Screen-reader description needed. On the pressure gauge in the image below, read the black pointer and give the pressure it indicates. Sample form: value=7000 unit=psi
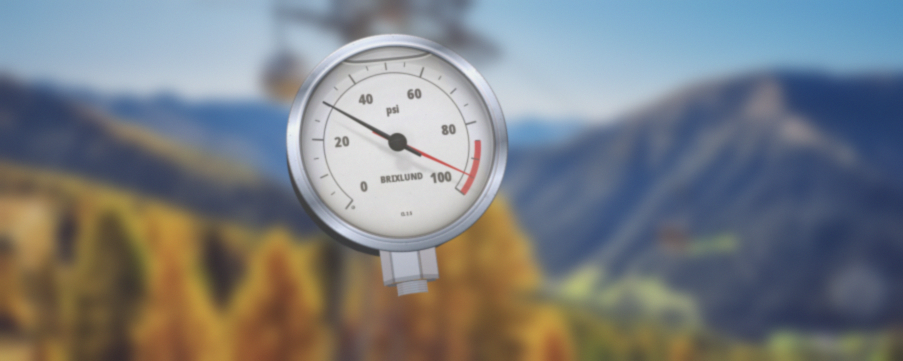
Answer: value=30 unit=psi
